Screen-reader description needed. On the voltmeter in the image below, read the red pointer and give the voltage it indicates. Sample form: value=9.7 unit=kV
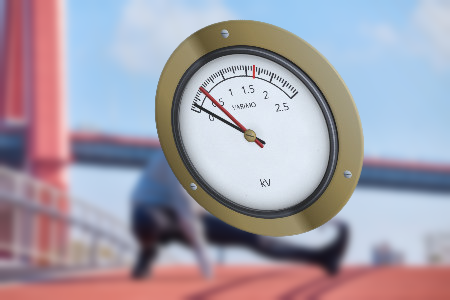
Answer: value=0.5 unit=kV
